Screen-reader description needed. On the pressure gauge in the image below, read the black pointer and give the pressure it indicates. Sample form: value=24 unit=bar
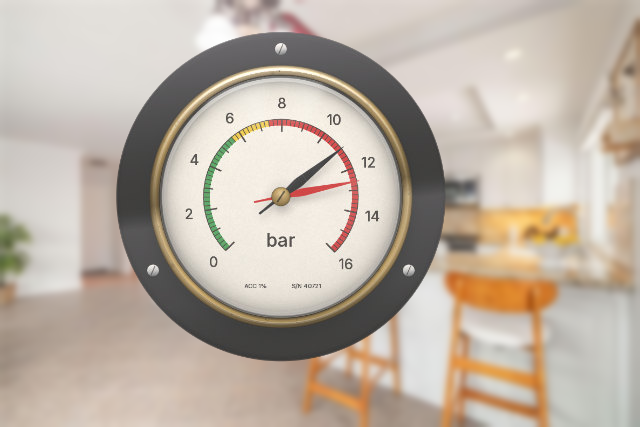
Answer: value=11 unit=bar
